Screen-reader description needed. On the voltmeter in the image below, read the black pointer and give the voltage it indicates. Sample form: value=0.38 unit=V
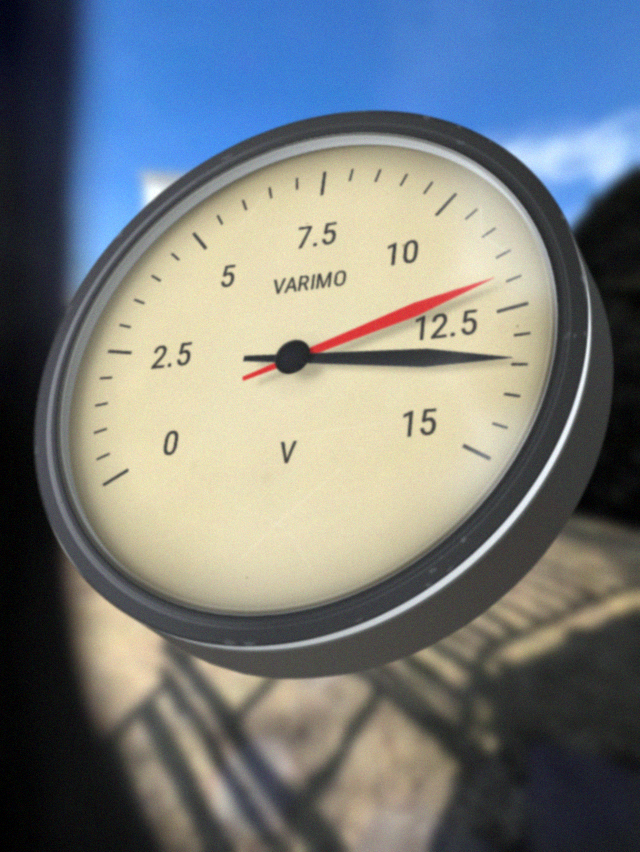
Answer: value=13.5 unit=V
